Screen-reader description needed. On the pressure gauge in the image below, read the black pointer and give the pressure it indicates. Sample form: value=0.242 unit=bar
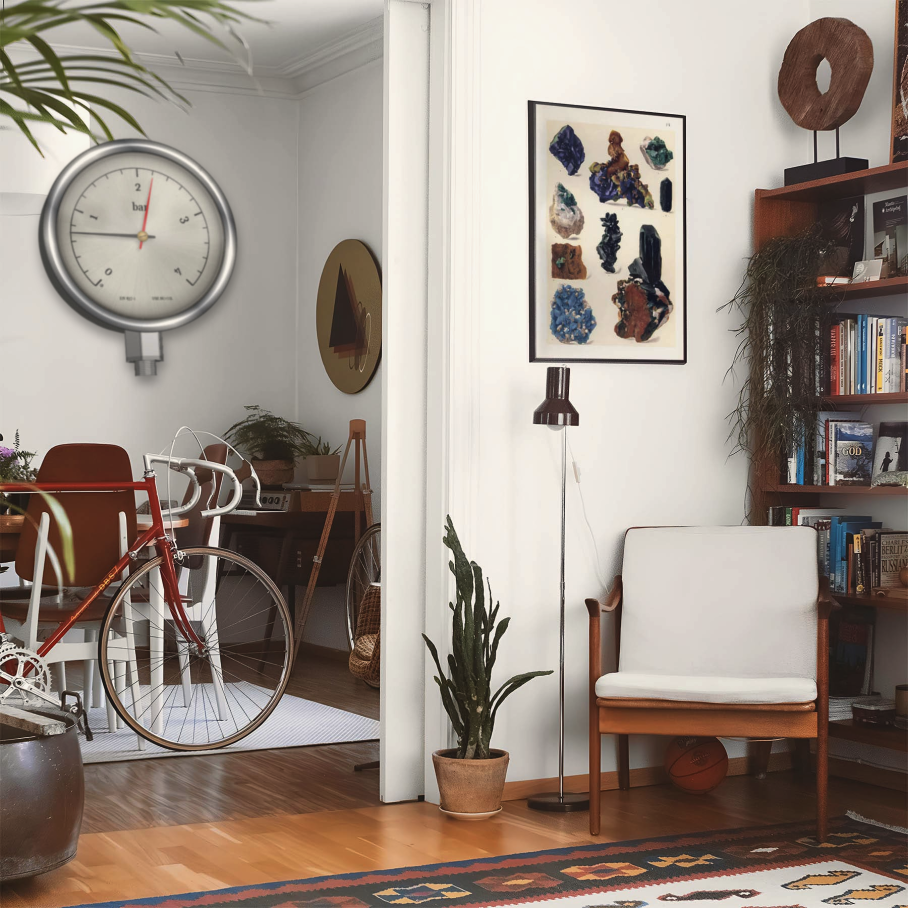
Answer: value=0.7 unit=bar
